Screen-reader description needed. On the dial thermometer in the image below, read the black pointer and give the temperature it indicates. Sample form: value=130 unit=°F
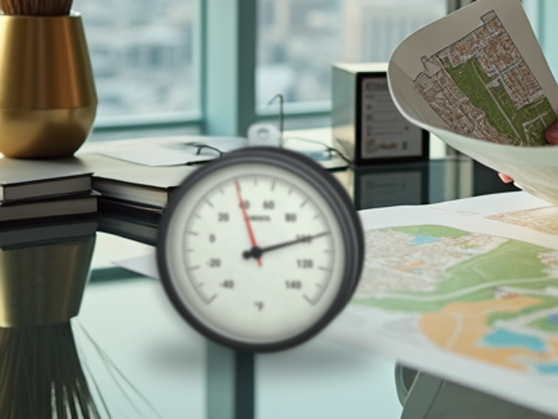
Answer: value=100 unit=°F
